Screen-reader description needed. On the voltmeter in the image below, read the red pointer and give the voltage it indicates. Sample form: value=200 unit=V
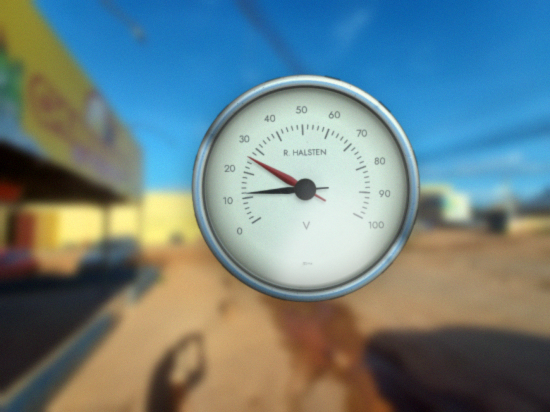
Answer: value=26 unit=V
